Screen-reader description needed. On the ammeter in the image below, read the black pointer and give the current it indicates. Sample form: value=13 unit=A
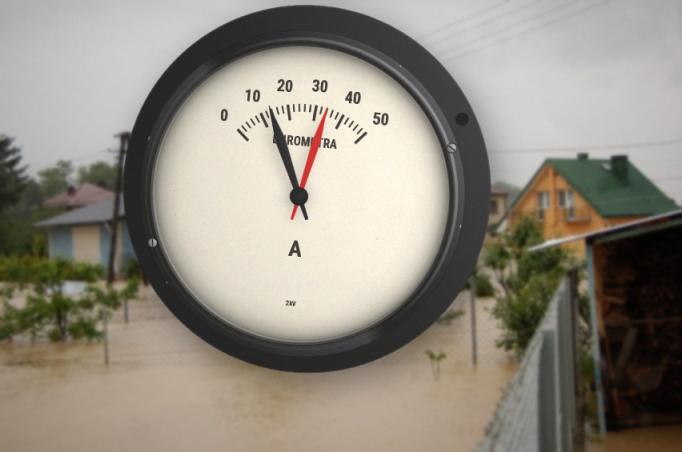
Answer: value=14 unit=A
